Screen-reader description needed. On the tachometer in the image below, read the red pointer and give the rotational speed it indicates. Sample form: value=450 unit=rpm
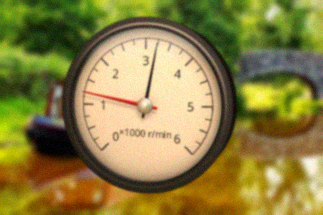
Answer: value=1250 unit=rpm
